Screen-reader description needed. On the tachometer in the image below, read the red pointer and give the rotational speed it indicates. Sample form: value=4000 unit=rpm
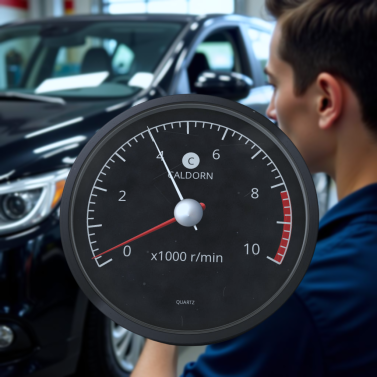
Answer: value=200 unit=rpm
